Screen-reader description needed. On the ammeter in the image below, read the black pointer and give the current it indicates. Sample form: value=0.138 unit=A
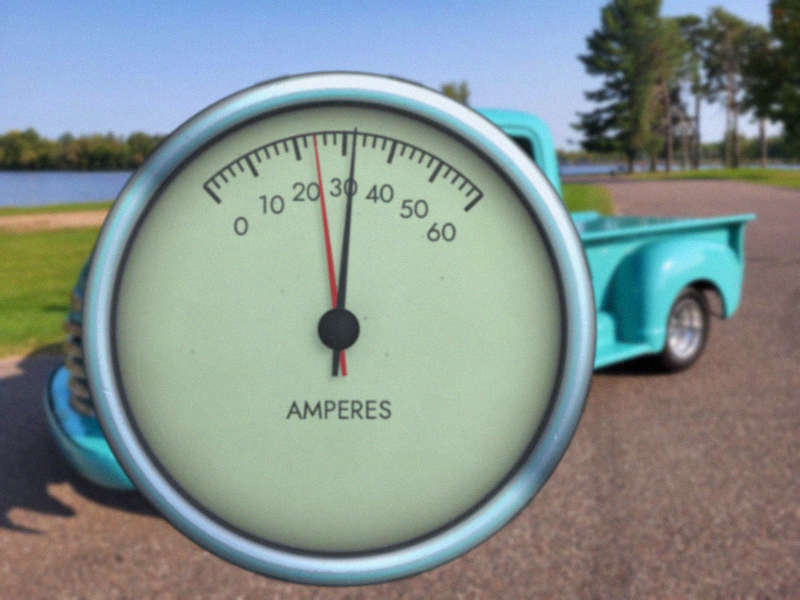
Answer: value=32 unit=A
